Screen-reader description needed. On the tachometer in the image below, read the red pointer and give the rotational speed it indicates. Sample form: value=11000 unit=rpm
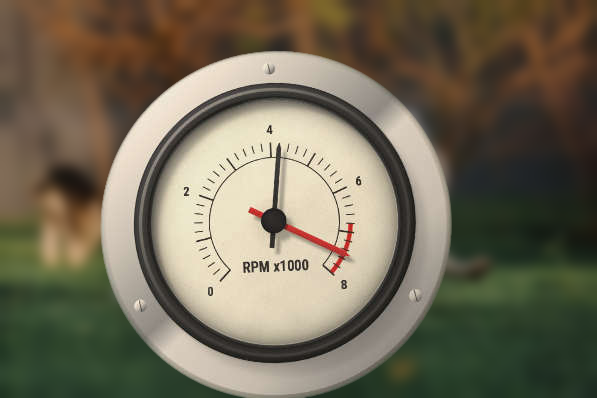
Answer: value=7500 unit=rpm
